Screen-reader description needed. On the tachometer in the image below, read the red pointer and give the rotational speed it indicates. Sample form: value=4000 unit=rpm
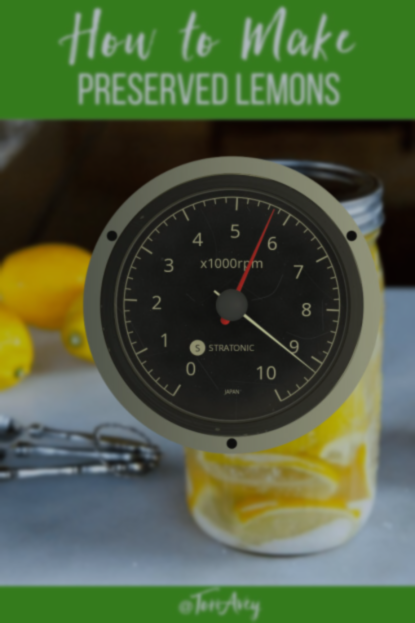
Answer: value=5700 unit=rpm
